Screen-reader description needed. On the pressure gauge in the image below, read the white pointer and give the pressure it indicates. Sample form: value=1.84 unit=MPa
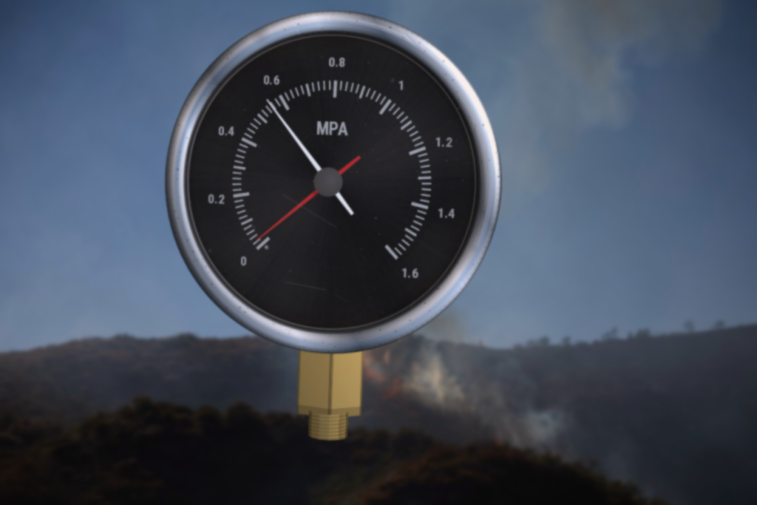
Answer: value=0.56 unit=MPa
